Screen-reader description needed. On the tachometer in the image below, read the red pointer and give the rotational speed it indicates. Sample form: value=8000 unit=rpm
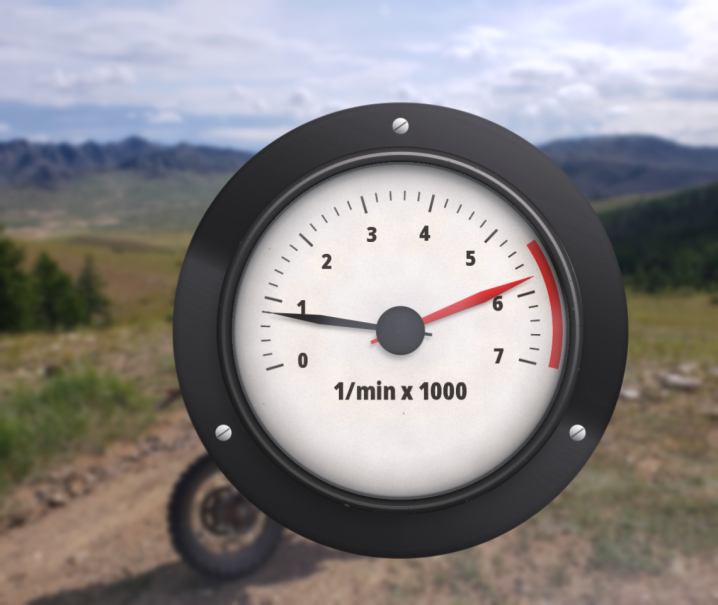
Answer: value=5800 unit=rpm
